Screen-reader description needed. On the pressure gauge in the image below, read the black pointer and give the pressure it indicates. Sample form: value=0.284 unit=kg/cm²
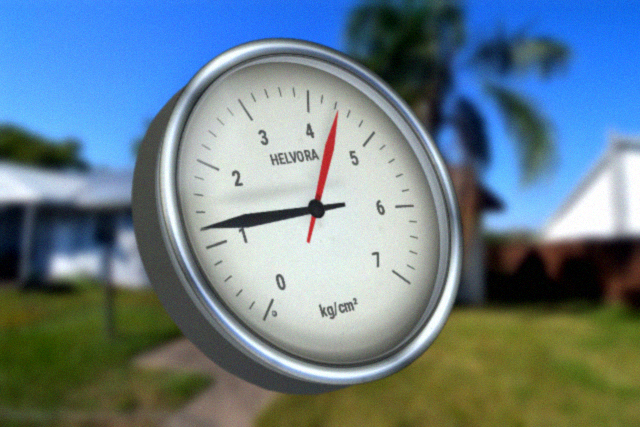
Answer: value=1.2 unit=kg/cm²
